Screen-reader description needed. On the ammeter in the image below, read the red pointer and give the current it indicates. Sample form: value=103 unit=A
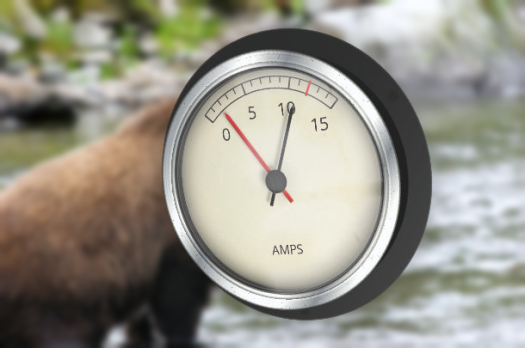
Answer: value=2 unit=A
